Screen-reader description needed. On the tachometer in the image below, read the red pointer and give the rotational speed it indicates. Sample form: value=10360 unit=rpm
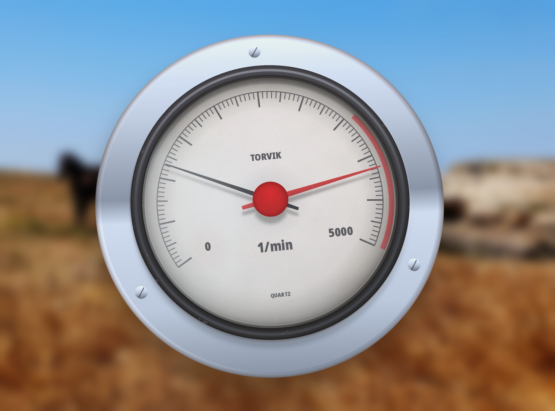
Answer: value=4150 unit=rpm
